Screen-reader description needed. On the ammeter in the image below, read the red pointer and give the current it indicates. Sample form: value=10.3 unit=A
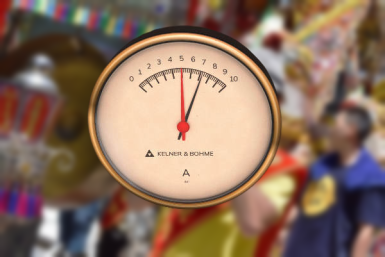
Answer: value=5 unit=A
